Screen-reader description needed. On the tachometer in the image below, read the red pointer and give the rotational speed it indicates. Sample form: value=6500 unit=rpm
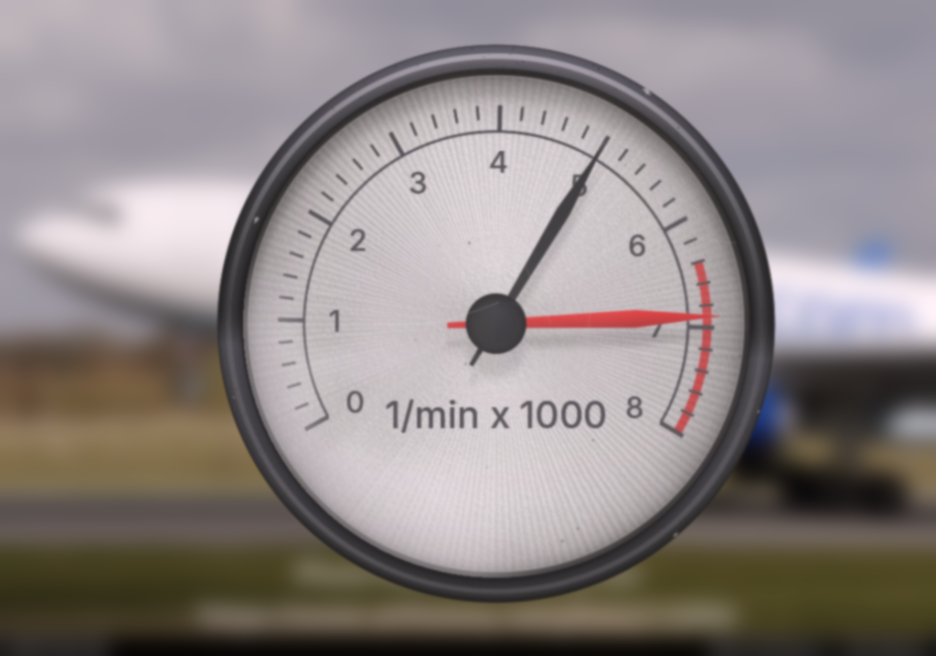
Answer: value=6900 unit=rpm
